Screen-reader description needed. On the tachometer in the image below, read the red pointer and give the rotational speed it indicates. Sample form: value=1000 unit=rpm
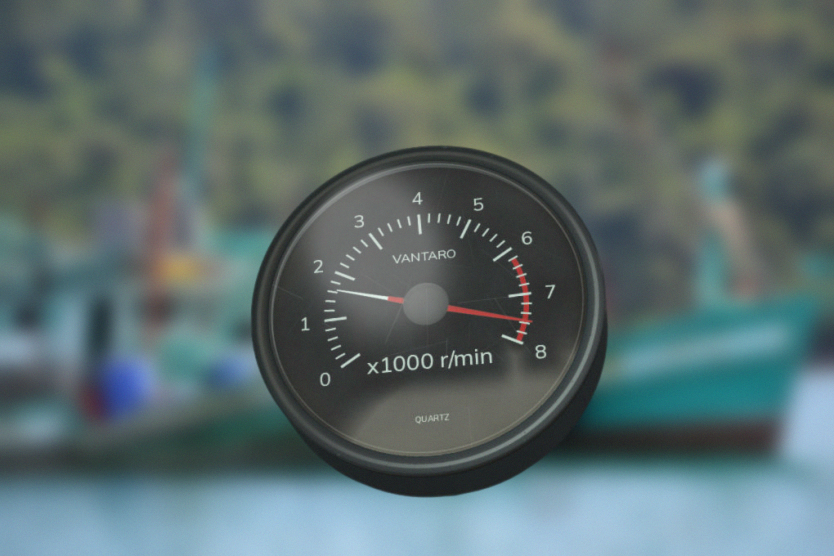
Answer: value=7600 unit=rpm
